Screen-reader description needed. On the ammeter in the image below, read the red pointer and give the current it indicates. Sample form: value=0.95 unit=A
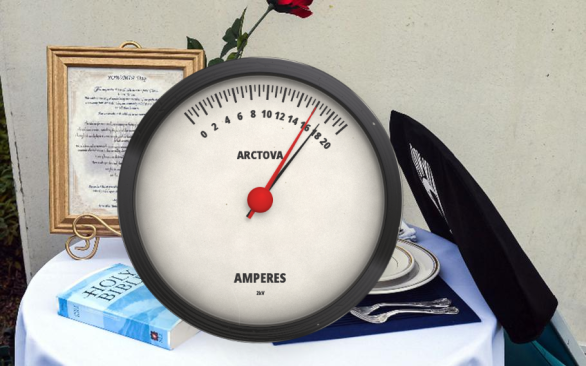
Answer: value=16 unit=A
